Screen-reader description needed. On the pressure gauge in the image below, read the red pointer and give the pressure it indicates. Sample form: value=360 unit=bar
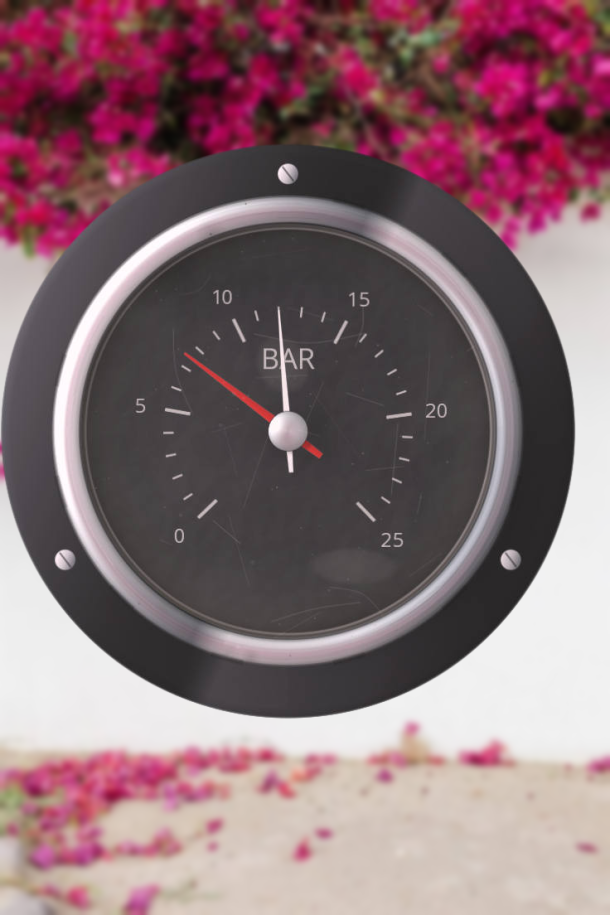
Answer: value=7.5 unit=bar
